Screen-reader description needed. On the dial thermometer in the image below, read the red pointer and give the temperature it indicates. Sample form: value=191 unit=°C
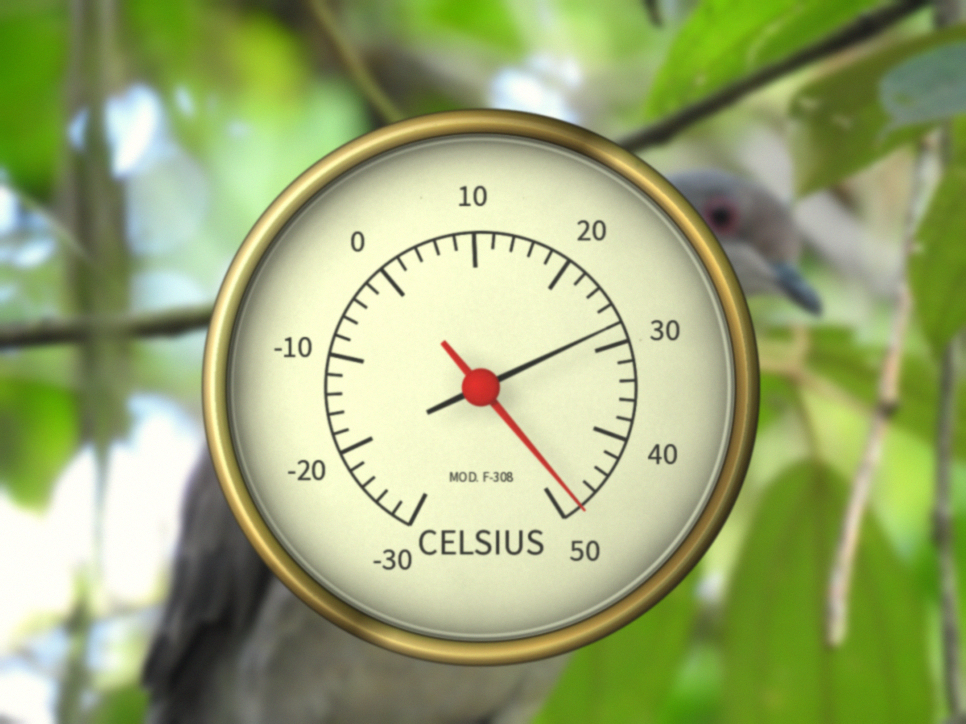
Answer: value=48 unit=°C
